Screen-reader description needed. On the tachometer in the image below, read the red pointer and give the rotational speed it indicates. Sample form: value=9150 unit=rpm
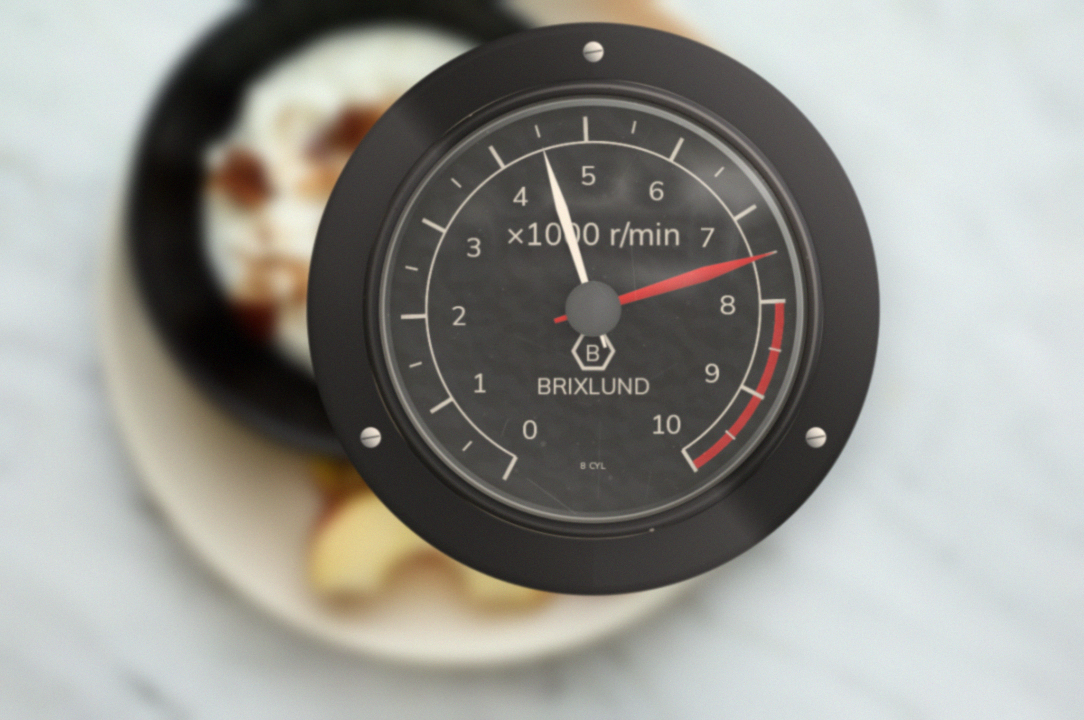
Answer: value=7500 unit=rpm
